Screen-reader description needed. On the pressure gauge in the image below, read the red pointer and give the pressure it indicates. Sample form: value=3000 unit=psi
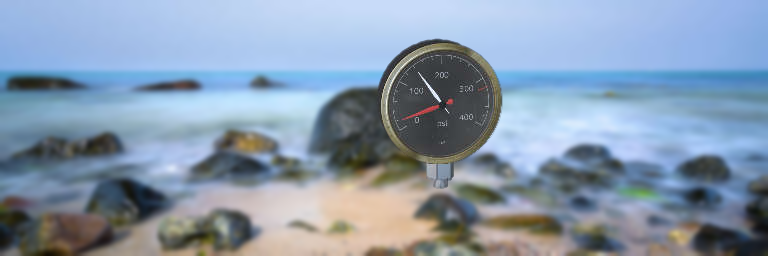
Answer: value=20 unit=psi
